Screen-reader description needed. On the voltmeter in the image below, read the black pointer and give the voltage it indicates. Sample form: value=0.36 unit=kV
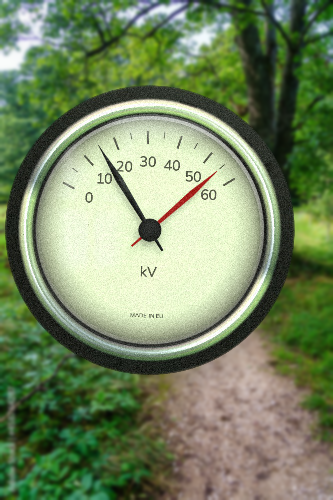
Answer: value=15 unit=kV
